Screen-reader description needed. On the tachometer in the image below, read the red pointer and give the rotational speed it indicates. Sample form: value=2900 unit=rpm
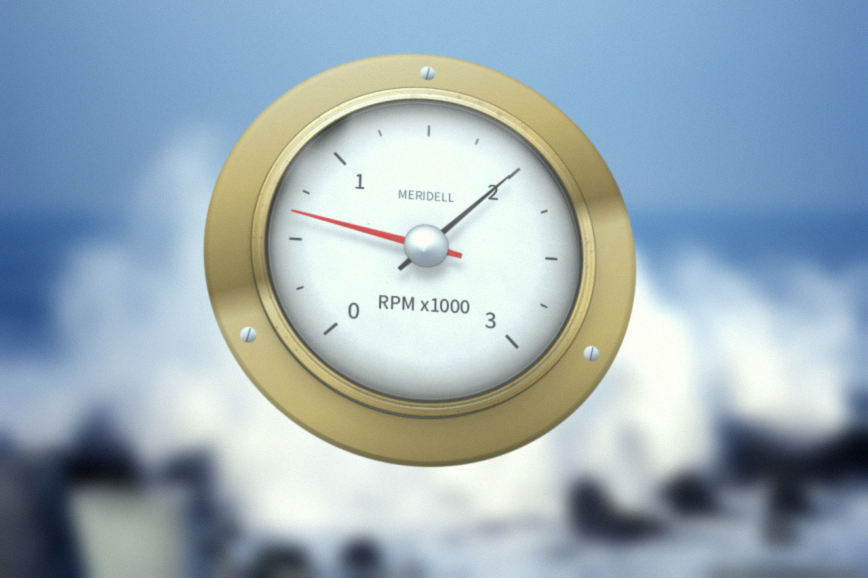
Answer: value=625 unit=rpm
